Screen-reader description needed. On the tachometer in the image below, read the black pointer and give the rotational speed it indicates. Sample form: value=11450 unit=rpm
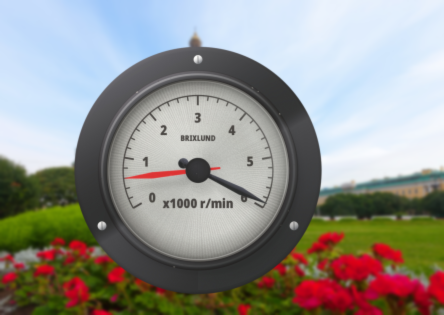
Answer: value=5900 unit=rpm
